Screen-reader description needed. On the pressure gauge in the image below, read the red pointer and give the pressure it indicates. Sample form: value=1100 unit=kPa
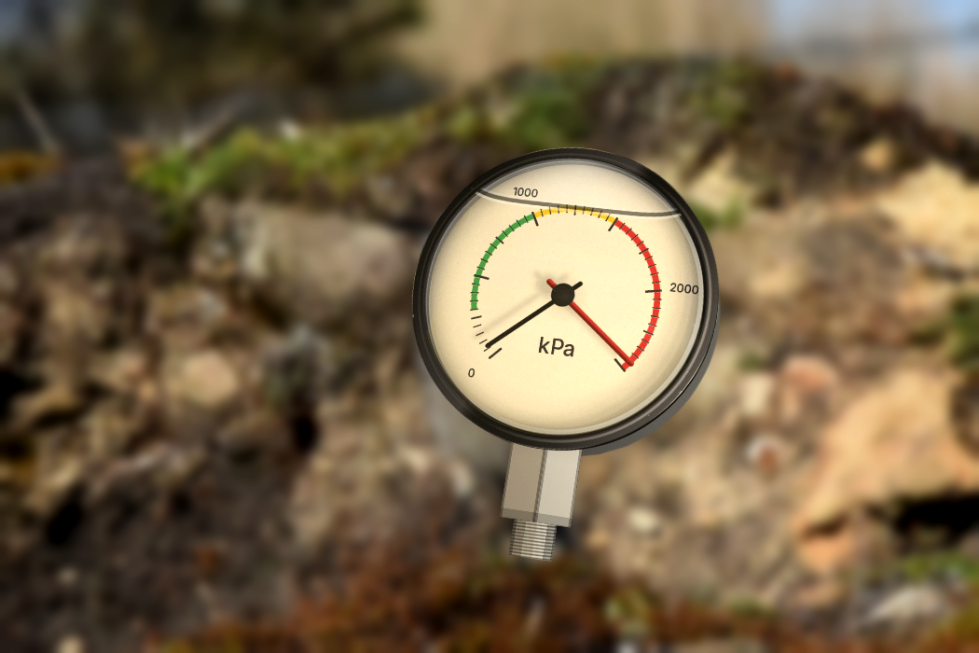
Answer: value=2450 unit=kPa
